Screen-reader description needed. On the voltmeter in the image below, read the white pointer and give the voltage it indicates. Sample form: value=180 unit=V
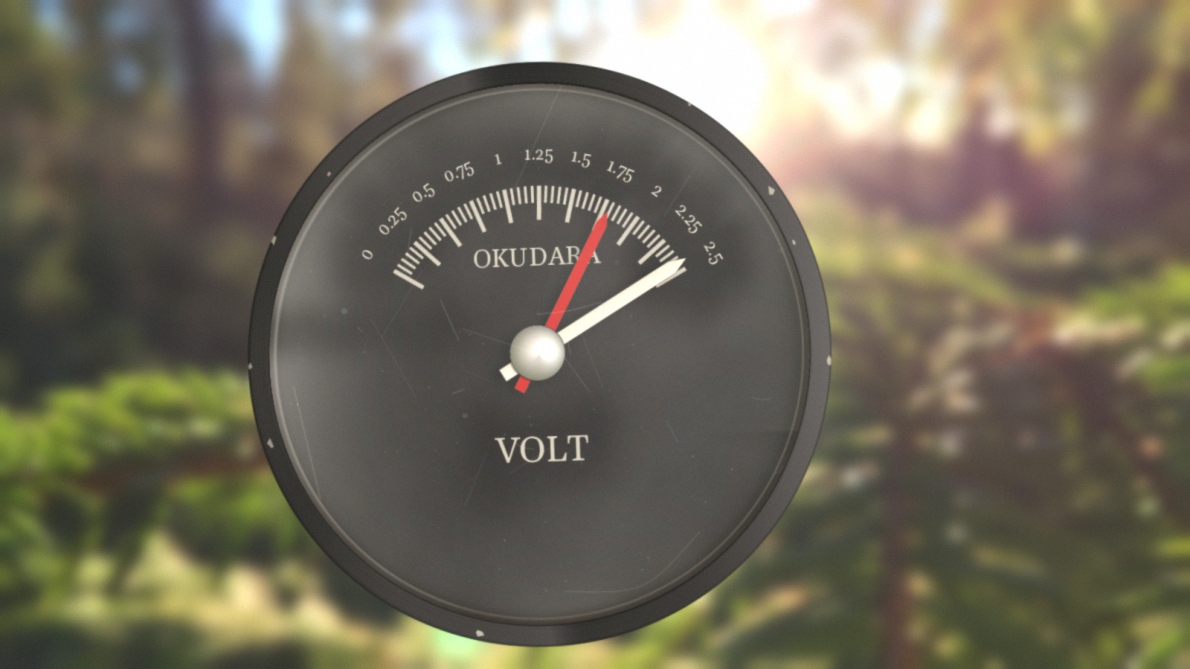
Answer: value=2.45 unit=V
